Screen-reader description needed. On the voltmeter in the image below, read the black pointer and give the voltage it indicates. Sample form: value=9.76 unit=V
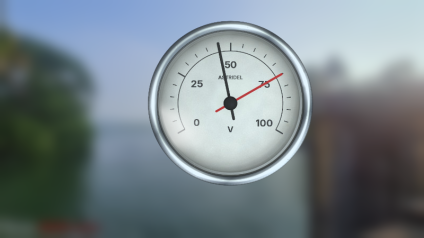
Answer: value=45 unit=V
